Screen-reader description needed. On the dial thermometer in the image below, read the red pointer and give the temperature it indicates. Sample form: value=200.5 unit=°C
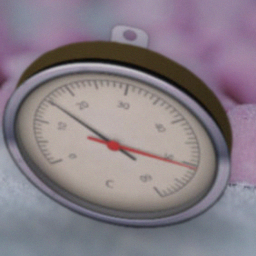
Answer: value=50 unit=°C
